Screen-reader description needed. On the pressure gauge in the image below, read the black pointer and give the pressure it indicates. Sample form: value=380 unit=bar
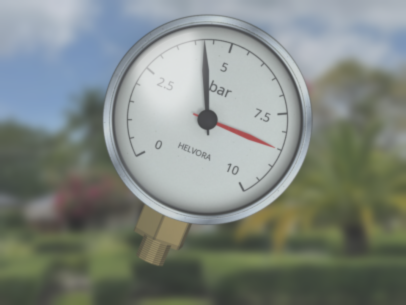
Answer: value=4.25 unit=bar
